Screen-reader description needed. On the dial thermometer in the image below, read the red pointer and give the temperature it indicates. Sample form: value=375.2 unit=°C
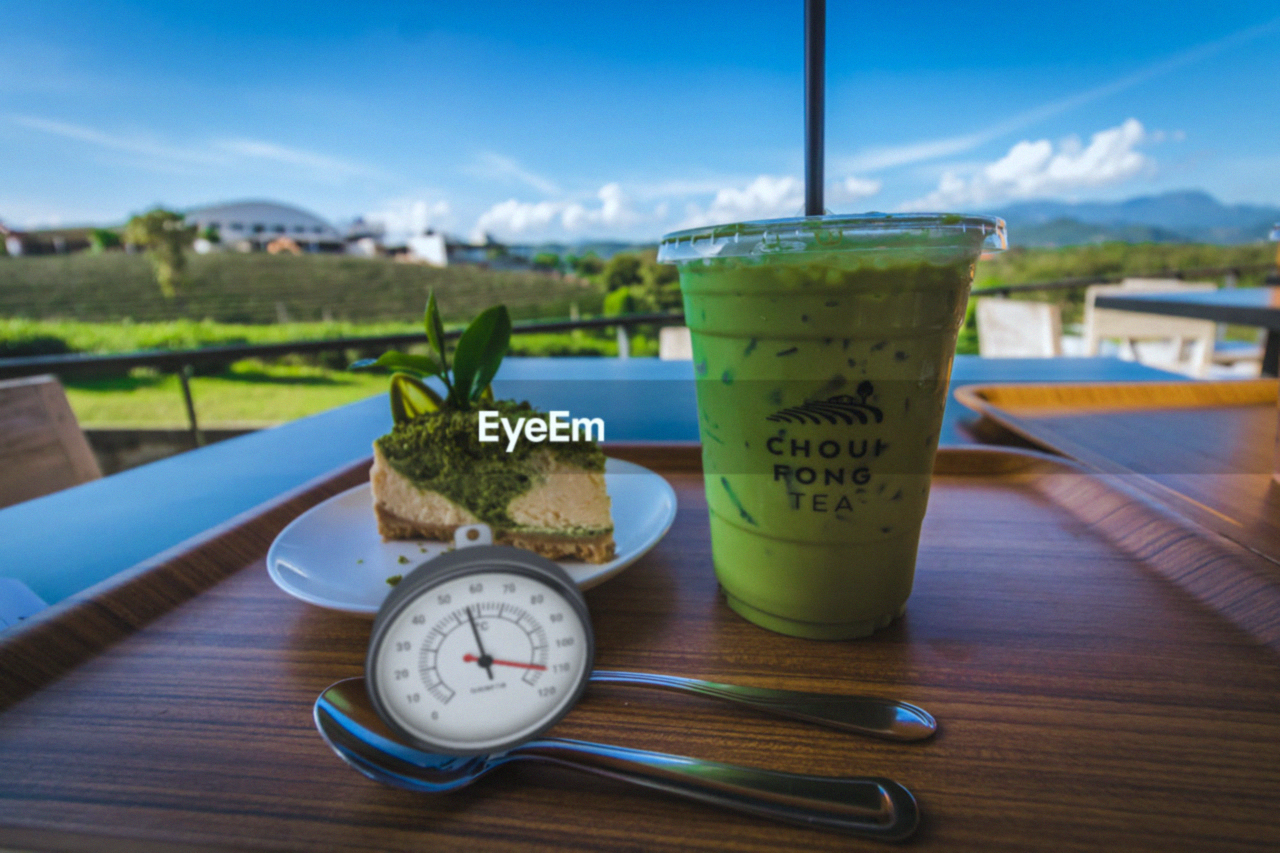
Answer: value=110 unit=°C
